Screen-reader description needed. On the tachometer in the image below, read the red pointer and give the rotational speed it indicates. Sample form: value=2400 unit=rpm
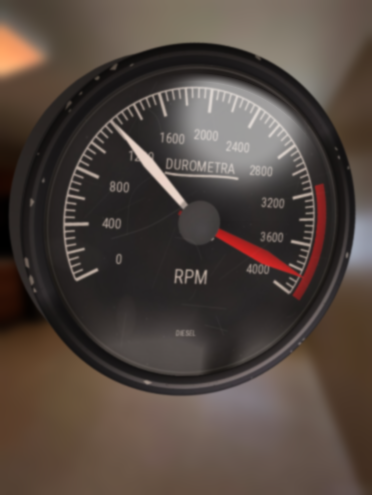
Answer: value=3850 unit=rpm
